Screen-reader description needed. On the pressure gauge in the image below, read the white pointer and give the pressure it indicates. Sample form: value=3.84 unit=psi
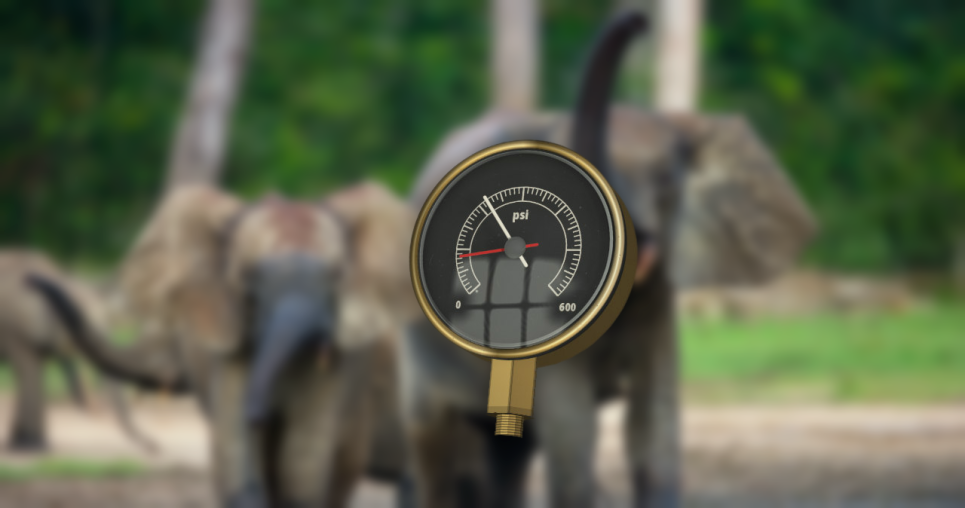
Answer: value=220 unit=psi
